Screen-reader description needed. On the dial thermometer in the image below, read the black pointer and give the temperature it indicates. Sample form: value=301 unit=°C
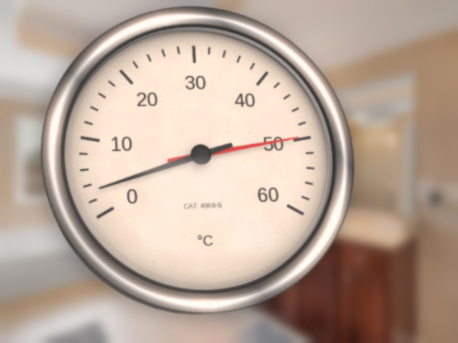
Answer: value=3 unit=°C
